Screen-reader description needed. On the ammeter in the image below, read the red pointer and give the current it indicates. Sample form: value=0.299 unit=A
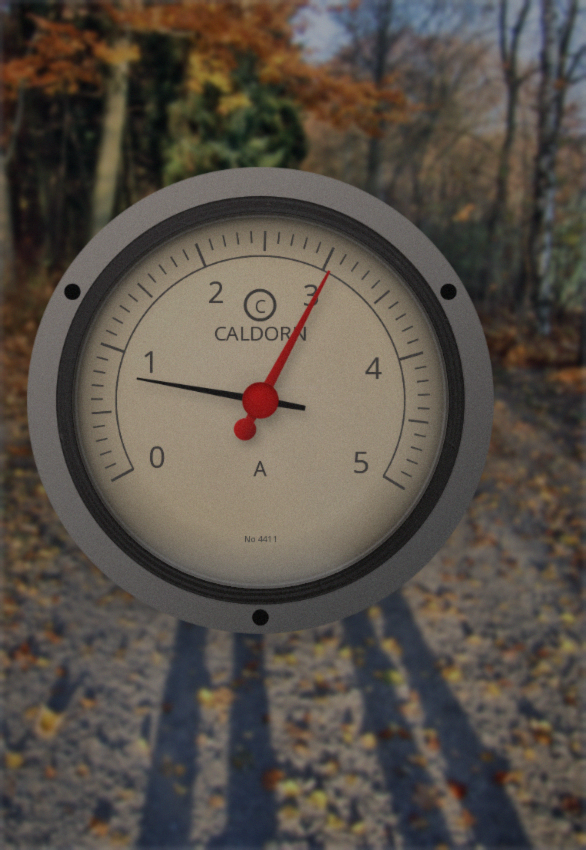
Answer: value=3.05 unit=A
